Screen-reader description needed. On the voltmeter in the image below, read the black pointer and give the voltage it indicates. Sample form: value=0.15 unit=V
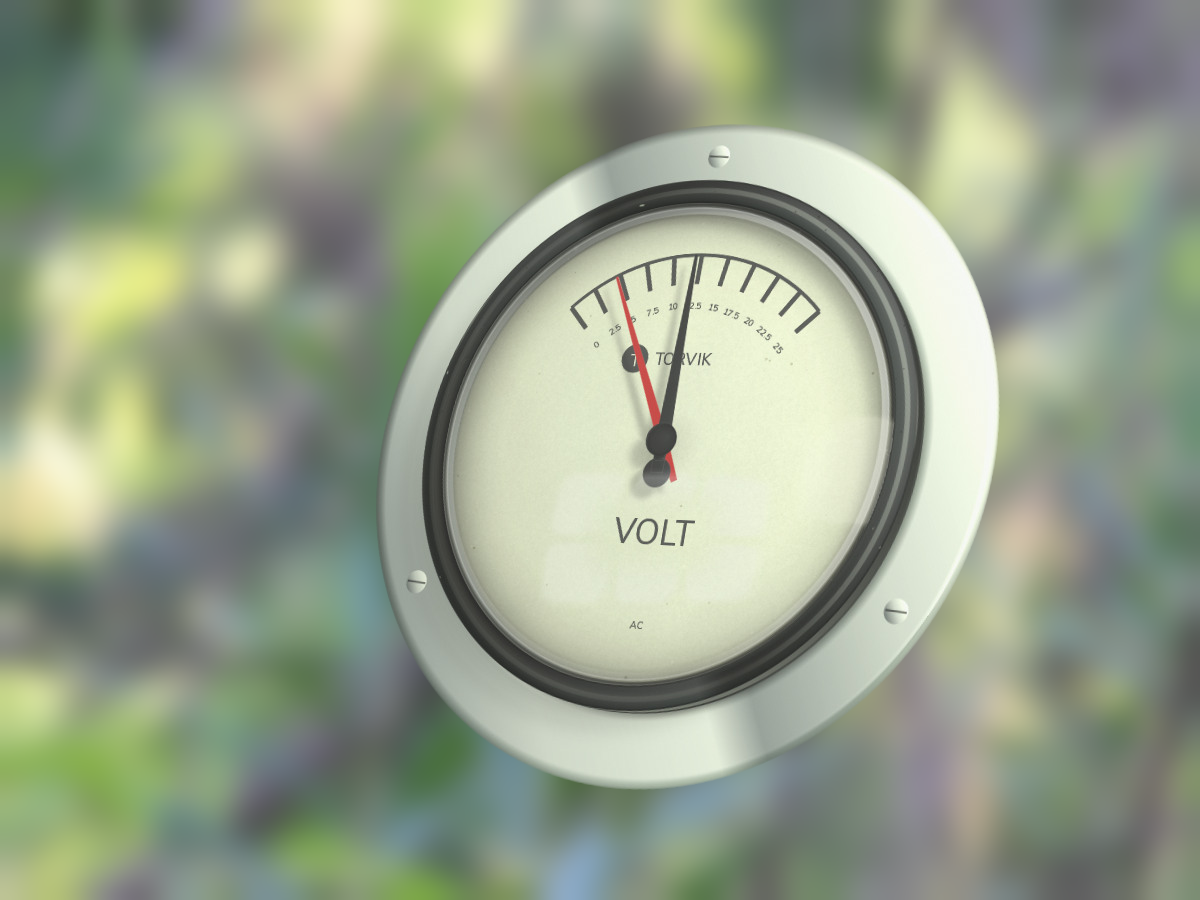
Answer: value=12.5 unit=V
